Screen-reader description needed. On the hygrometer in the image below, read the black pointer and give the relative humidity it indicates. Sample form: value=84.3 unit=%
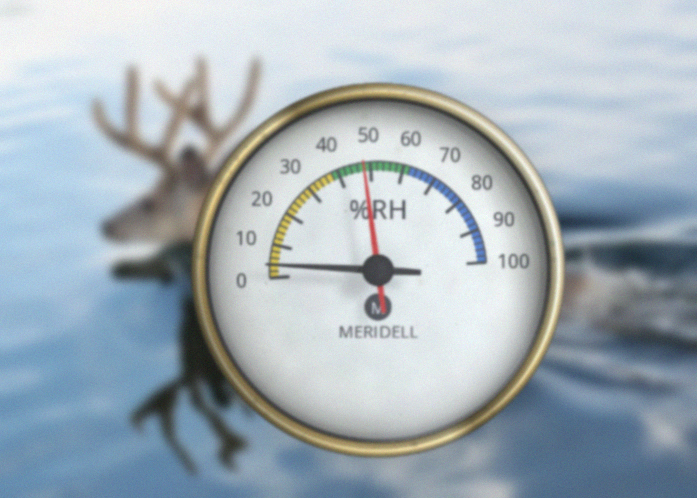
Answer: value=4 unit=%
